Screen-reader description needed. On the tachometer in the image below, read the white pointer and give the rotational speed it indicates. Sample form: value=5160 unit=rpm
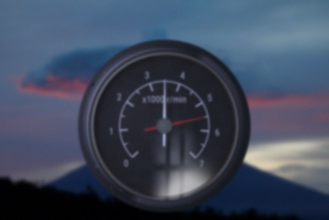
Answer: value=3500 unit=rpm
